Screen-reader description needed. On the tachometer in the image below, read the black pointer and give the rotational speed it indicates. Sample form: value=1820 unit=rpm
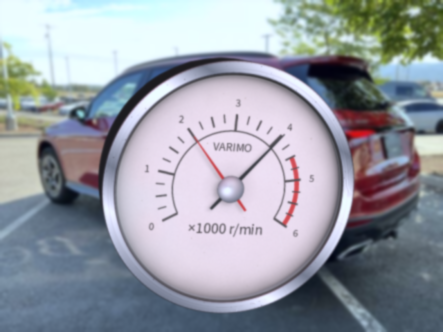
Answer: value=4000 unit=rpm
